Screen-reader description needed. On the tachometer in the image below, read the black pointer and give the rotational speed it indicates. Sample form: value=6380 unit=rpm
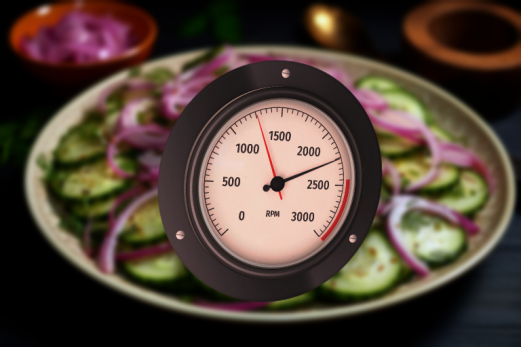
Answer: value=2250 unit=rpm
